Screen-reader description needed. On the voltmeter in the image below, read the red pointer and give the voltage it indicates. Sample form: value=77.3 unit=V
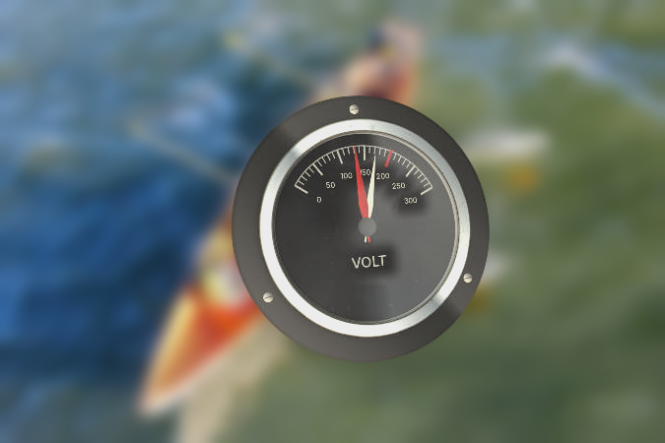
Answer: value=130 unit=V
